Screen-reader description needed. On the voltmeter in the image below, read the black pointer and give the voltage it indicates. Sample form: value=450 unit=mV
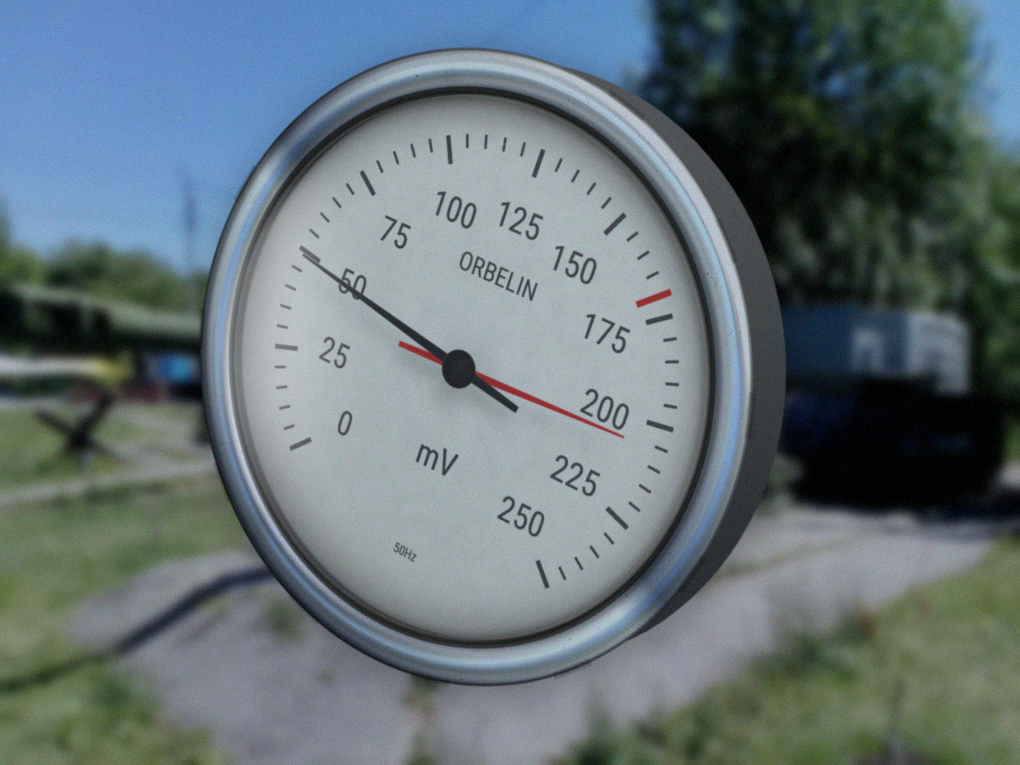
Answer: value=50 unit=mV
